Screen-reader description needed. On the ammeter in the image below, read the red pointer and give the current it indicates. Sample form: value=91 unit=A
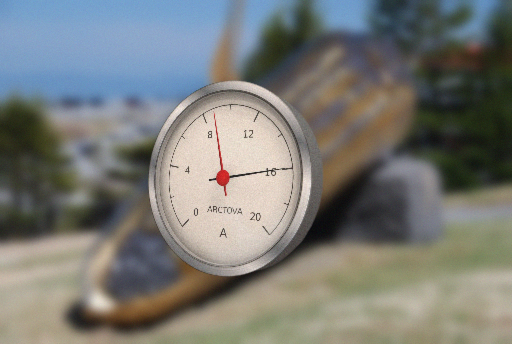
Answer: value=9 unit=A
